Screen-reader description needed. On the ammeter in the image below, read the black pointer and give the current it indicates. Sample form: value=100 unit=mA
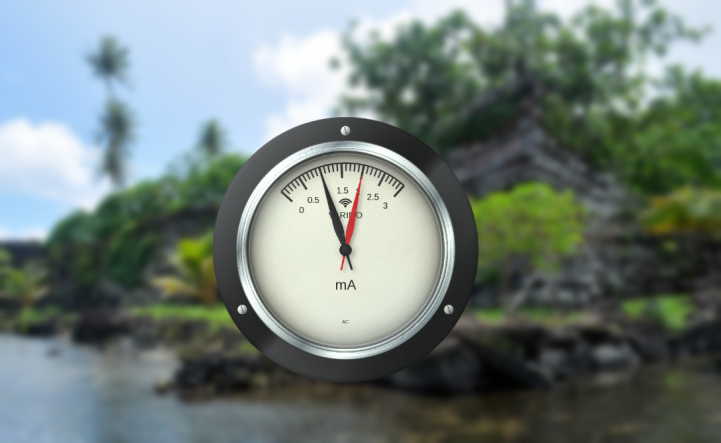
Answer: value=1 unit=mA
